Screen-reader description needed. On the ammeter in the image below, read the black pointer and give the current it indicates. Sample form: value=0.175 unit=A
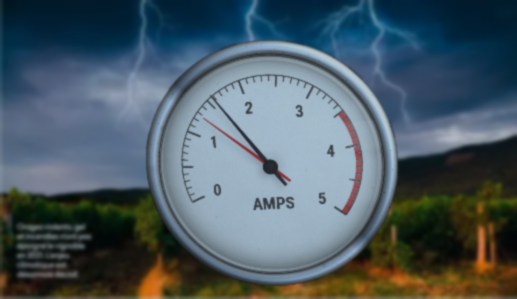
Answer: value=1.6 unit=A
